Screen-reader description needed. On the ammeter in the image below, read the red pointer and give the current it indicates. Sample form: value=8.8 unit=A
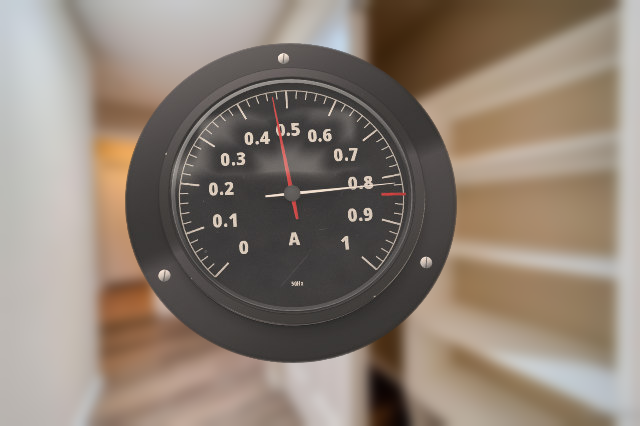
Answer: value=0.47 unit=A
